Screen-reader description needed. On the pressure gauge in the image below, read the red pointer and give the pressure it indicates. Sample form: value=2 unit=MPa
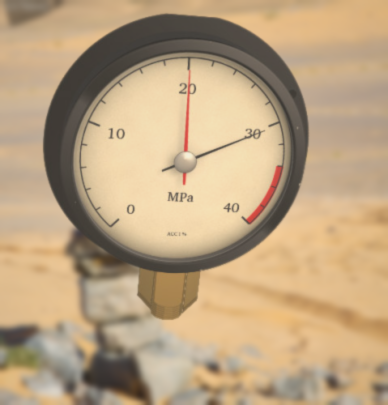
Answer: value=20 unit=MPa
